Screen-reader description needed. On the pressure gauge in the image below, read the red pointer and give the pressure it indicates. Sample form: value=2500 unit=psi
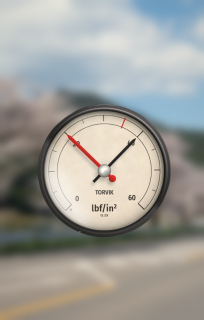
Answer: value=20 unit=psi
